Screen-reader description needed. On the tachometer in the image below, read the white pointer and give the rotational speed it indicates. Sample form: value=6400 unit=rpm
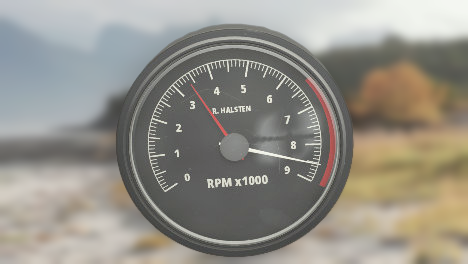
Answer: value=8500 unit=rpm
